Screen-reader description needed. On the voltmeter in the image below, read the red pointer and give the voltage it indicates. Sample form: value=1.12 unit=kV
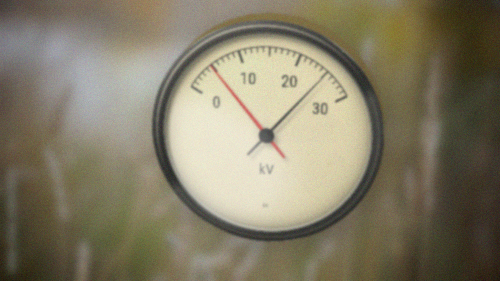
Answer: value=5 unit=kV
